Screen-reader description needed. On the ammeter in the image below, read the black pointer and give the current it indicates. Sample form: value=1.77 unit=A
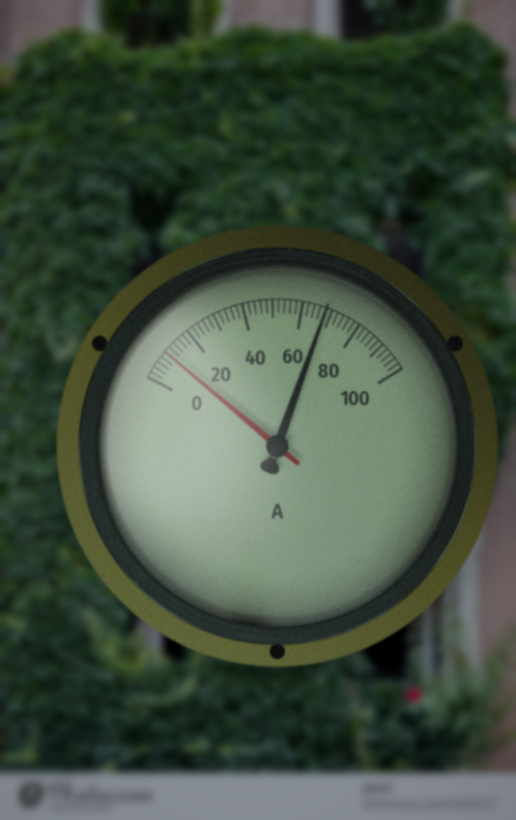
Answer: value=68 unit=A
